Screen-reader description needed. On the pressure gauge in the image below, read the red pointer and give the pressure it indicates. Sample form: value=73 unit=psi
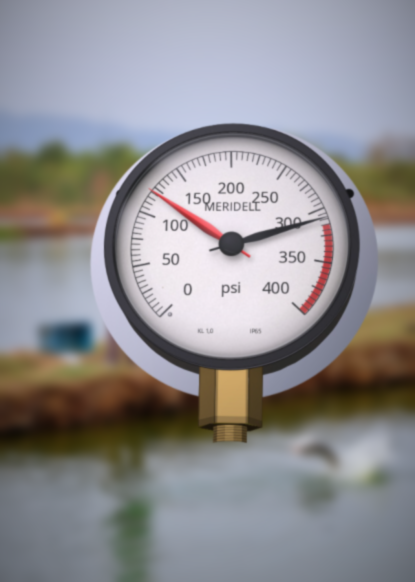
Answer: value=120 unit=psi
